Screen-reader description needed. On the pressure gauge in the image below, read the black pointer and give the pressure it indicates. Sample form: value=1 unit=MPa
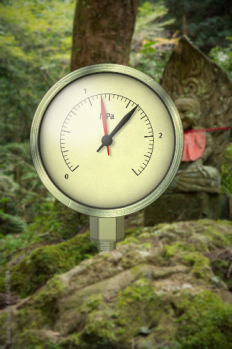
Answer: value=1.6 unit=MPa
